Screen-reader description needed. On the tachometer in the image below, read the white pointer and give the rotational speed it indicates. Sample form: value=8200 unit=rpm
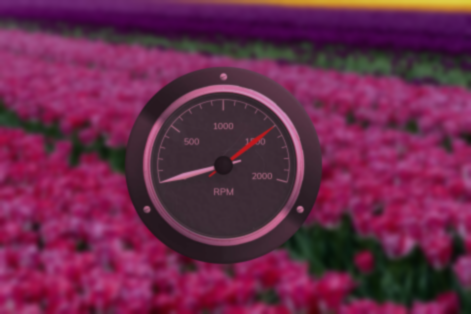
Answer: value=0 unit=rpm
